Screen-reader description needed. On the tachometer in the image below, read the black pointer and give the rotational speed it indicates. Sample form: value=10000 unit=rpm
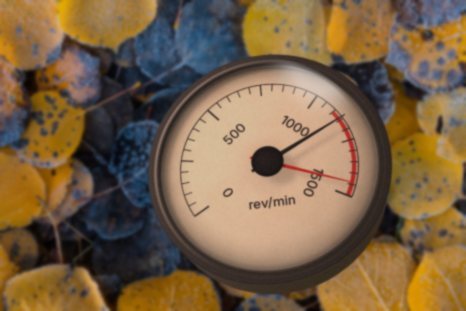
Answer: value=1150 unit=rpm
